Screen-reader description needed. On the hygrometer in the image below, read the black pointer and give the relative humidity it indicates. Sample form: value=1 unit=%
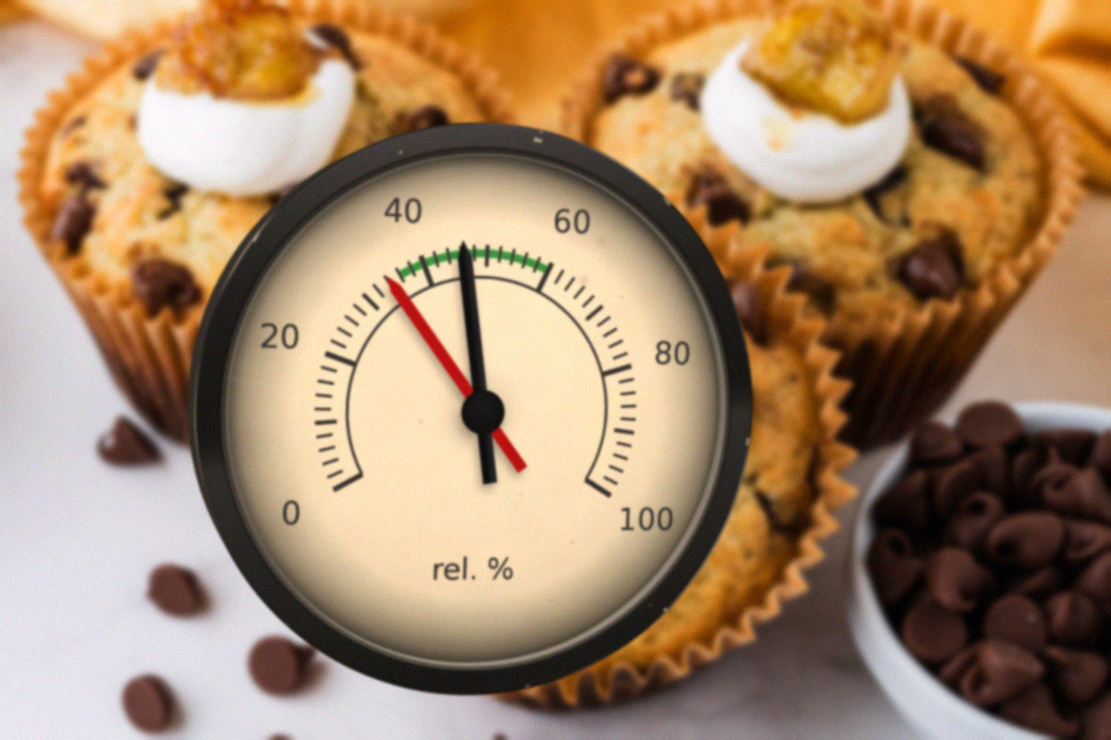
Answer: value=46 unit=%
